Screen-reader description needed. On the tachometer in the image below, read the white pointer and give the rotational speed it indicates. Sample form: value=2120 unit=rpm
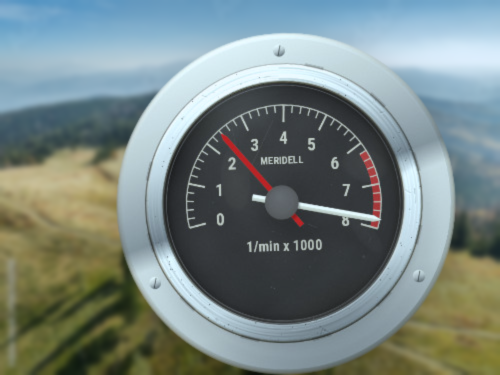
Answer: value=7800 unit=rpm
